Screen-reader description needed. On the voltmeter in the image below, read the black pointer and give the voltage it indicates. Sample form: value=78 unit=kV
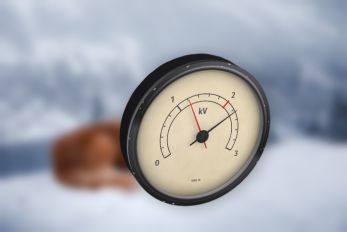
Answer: value=2.2 unit=kV
